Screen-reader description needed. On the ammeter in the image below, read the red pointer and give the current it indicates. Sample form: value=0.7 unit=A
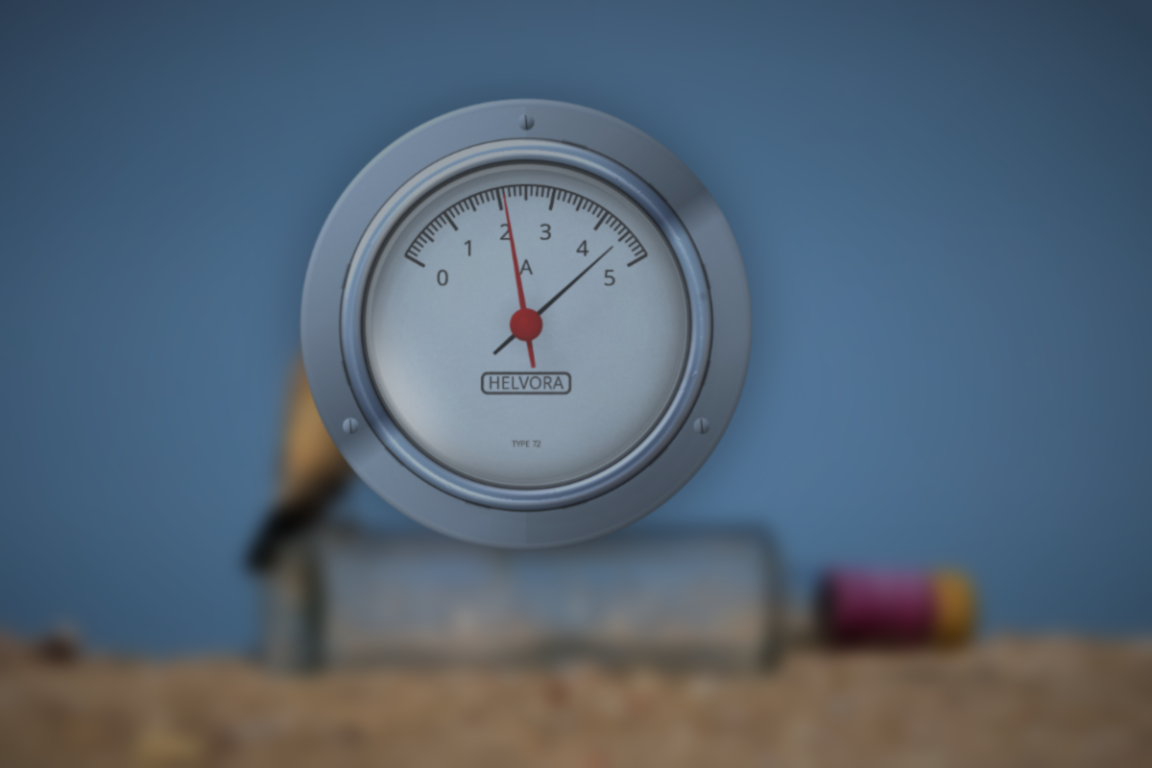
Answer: value=2.1 unit=A
